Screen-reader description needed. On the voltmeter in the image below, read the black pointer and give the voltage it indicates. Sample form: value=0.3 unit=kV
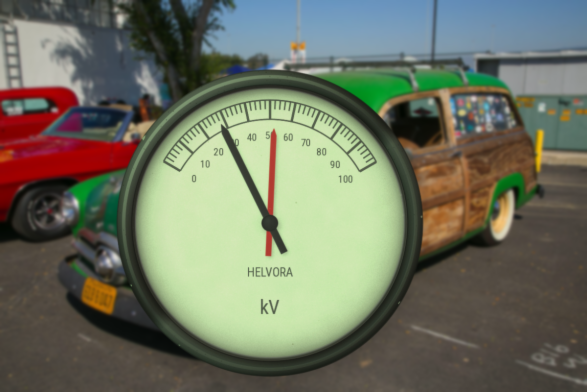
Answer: value=28 unit=kV
